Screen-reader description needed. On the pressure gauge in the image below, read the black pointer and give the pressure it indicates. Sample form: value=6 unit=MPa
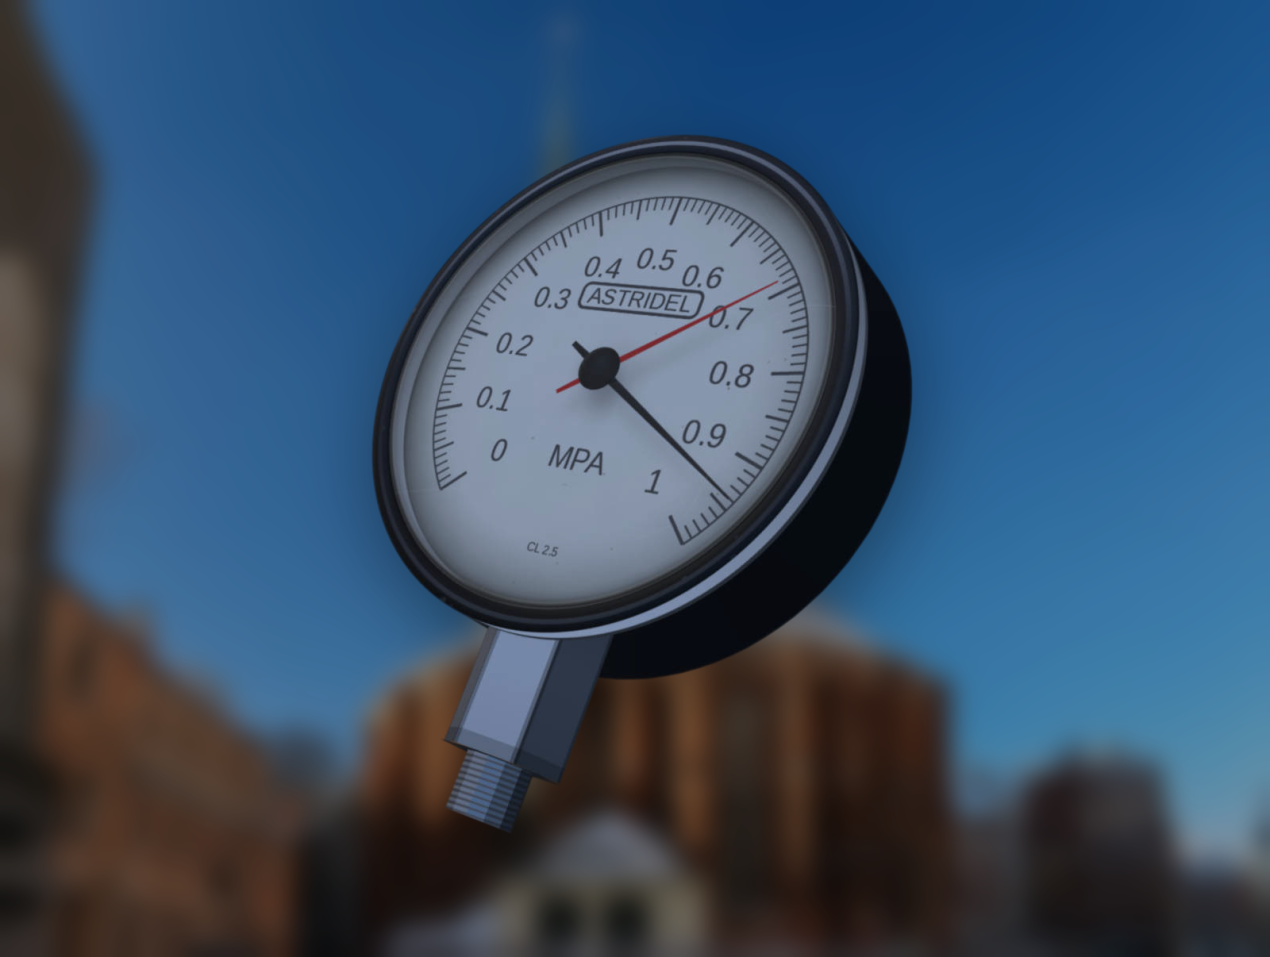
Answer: value=0.94 unit=MPa
